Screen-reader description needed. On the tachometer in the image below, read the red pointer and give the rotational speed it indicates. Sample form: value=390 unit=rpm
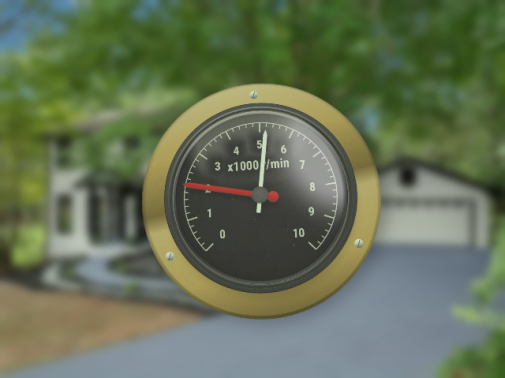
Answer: value=2000 unit=rpm
